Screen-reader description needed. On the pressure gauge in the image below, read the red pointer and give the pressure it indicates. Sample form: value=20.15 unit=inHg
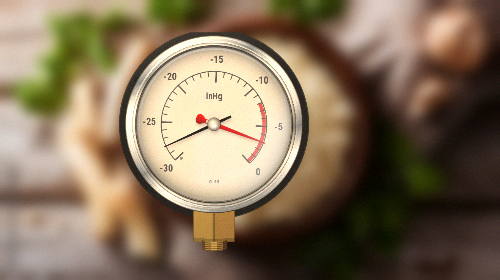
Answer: value=-3 unit=inHg
